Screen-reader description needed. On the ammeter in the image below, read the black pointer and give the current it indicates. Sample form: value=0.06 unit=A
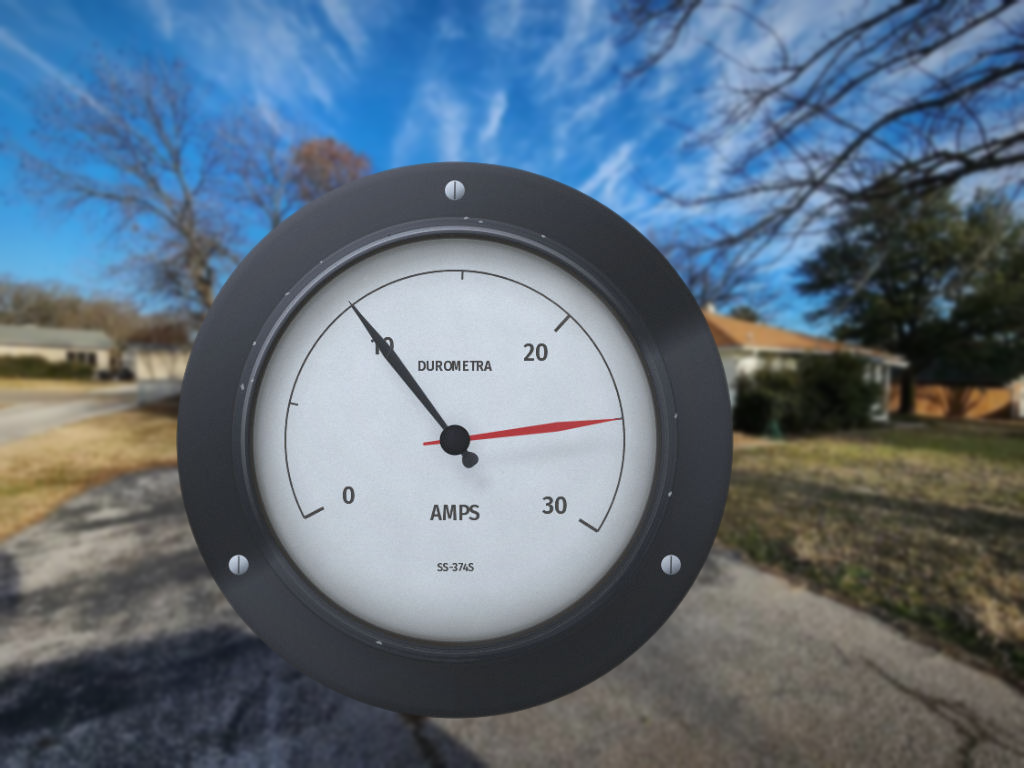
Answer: value=10 unit=A
